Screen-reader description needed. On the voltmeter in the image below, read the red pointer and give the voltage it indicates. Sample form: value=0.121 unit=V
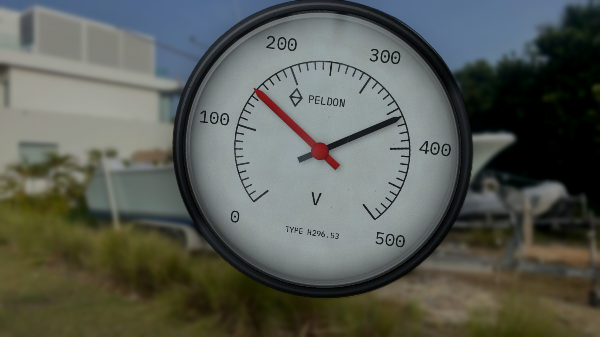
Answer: value=150 unit=V
